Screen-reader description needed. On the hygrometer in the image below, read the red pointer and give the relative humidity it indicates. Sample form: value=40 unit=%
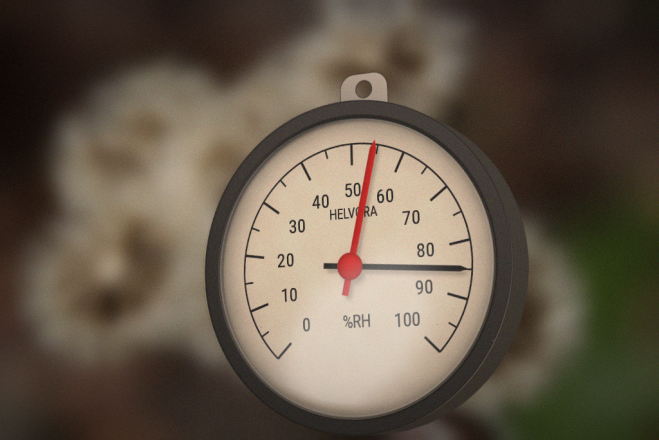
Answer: value=55 unit=%
